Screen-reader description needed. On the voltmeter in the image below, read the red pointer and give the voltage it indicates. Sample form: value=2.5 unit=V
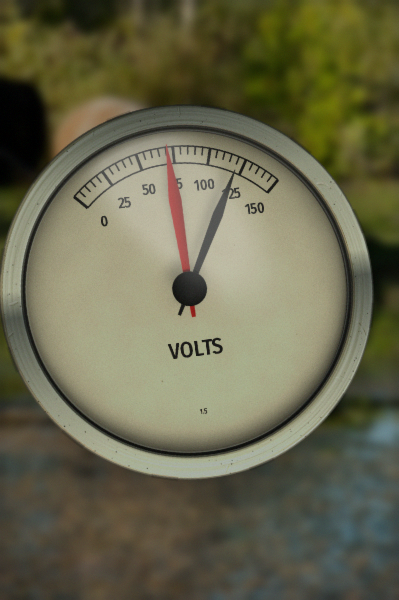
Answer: value=70 unit=V
